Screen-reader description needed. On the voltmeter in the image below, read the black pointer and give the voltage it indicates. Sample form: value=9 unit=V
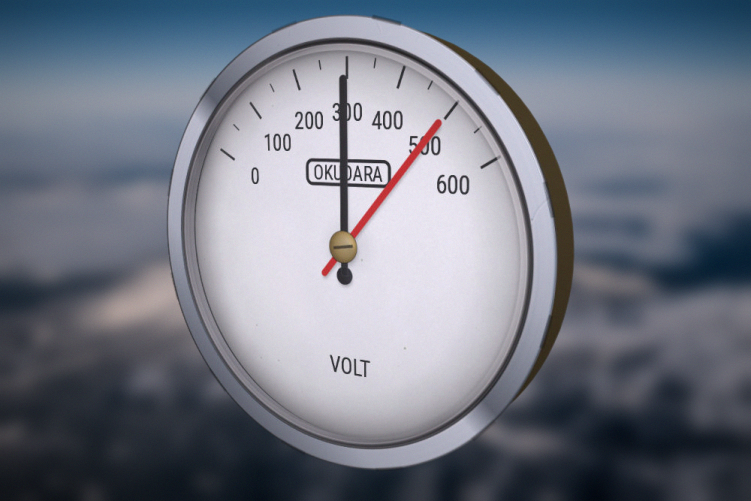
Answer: value=300 unit=V
